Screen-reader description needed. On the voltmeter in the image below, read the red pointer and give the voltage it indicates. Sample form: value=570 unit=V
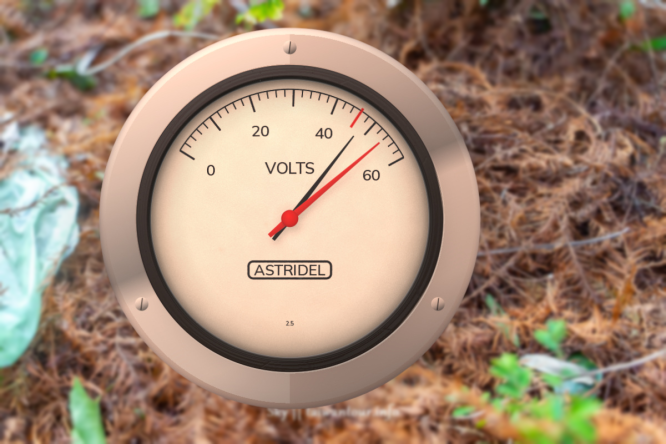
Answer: value=54 unit=V
